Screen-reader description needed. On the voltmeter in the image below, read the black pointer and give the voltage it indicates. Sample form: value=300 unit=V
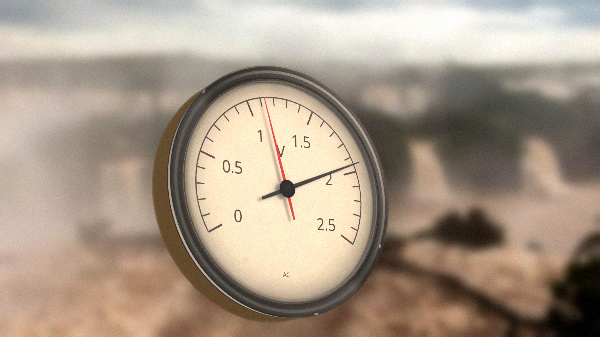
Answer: value=1.95 unit=V
